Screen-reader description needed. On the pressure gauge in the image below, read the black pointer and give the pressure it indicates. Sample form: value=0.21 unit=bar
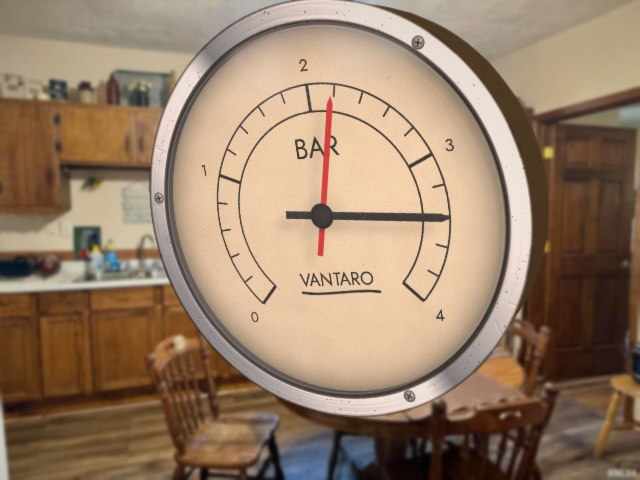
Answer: value=3.4 unit=bar
